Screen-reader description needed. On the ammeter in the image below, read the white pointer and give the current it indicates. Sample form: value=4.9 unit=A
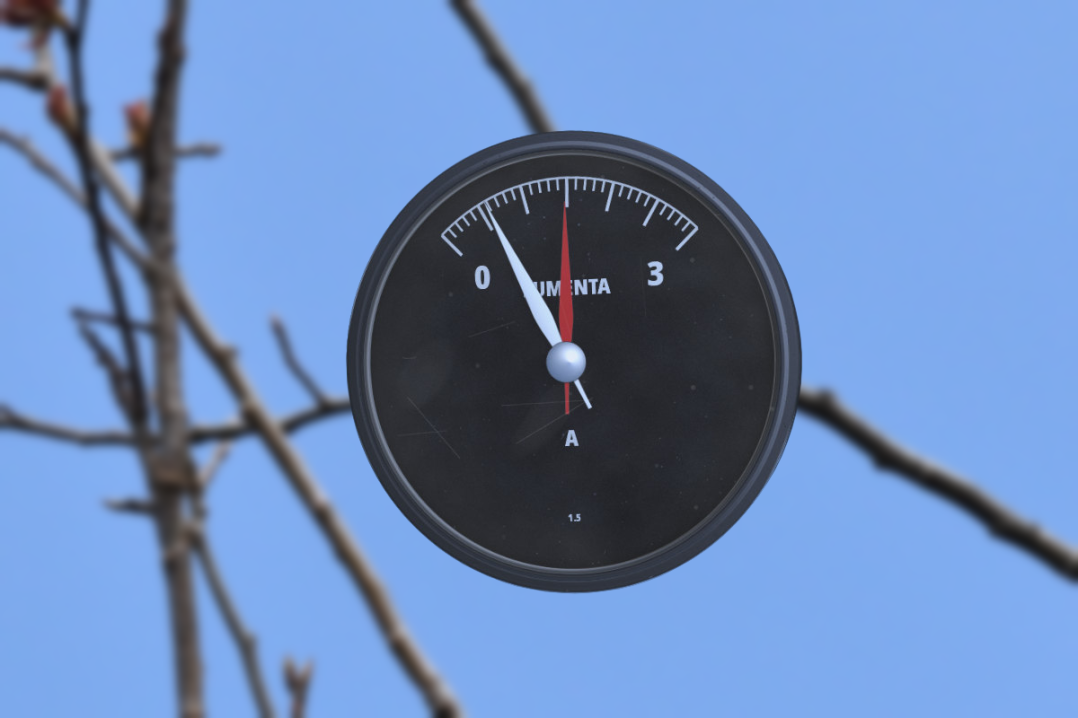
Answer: value=0.6 unit=A
